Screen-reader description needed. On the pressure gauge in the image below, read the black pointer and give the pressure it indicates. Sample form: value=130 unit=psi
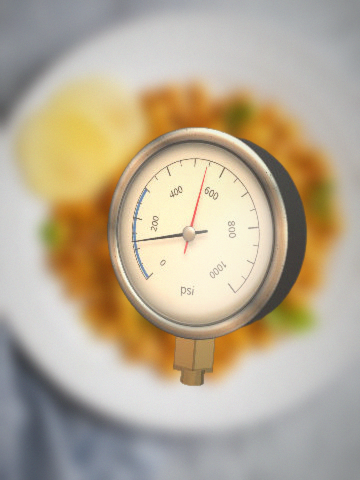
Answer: value=125 unit=psi
